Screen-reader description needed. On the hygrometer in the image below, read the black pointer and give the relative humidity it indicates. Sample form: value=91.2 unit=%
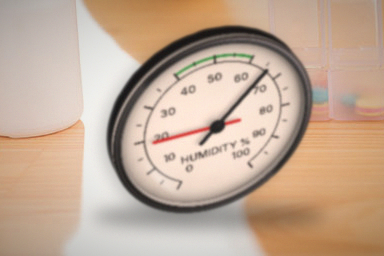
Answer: value=65 unit=%
